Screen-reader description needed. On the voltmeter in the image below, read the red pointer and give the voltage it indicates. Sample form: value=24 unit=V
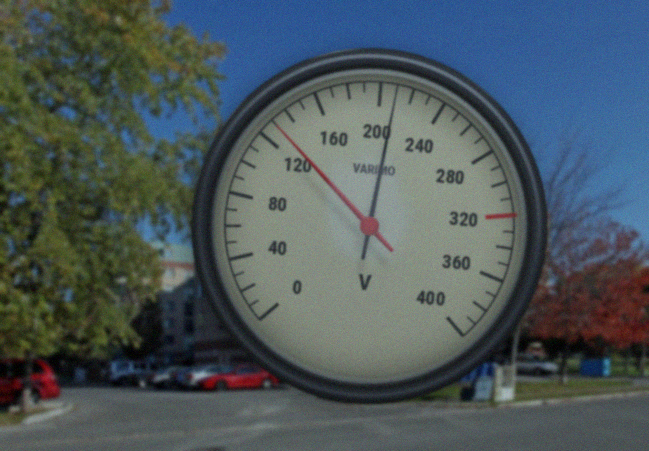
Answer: value=130 unit=V
